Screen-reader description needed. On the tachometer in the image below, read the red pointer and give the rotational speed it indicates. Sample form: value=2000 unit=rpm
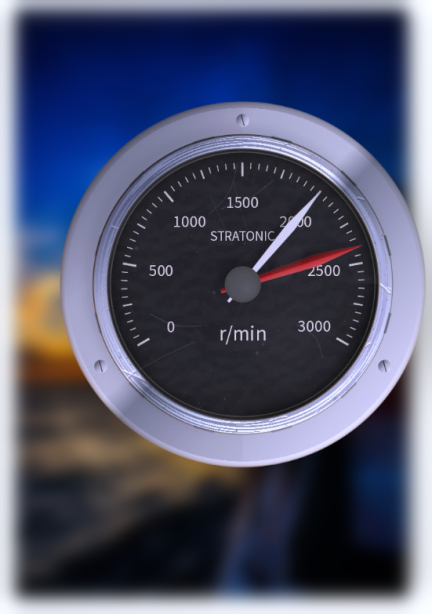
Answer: value=2400 unit=rpm
